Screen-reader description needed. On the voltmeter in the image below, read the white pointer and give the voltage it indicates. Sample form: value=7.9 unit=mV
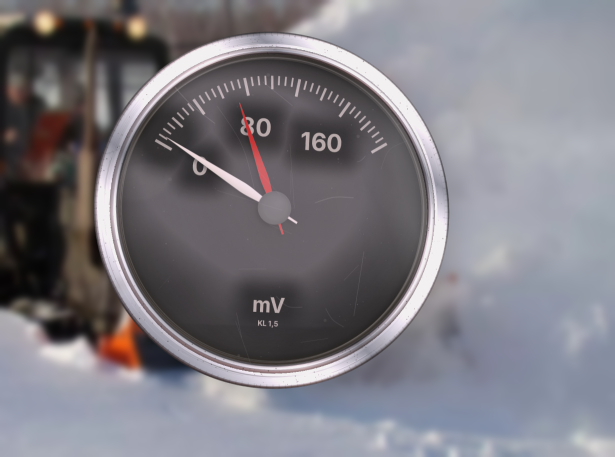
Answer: value=5 unit=mV
